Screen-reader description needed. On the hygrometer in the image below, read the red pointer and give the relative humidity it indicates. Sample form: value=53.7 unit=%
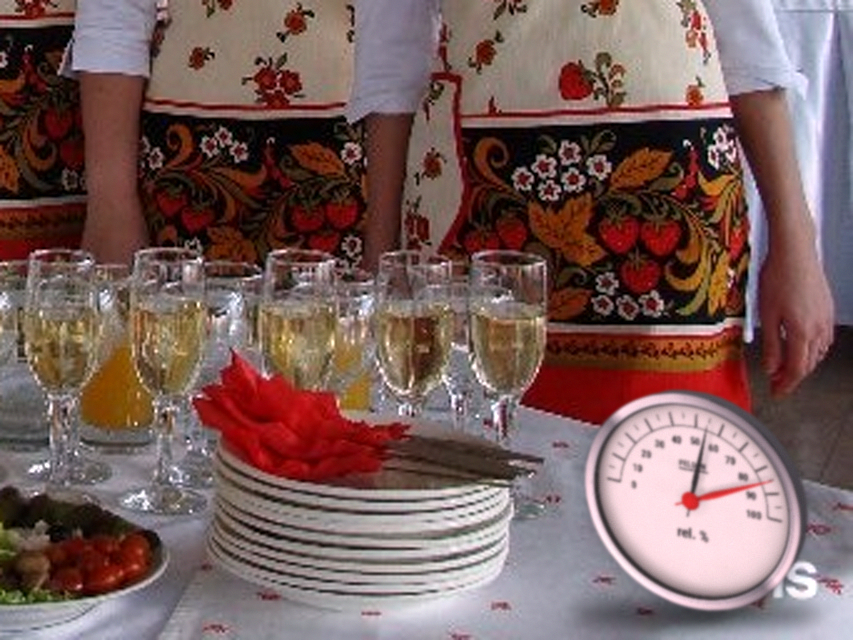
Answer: value=85 unit=%
